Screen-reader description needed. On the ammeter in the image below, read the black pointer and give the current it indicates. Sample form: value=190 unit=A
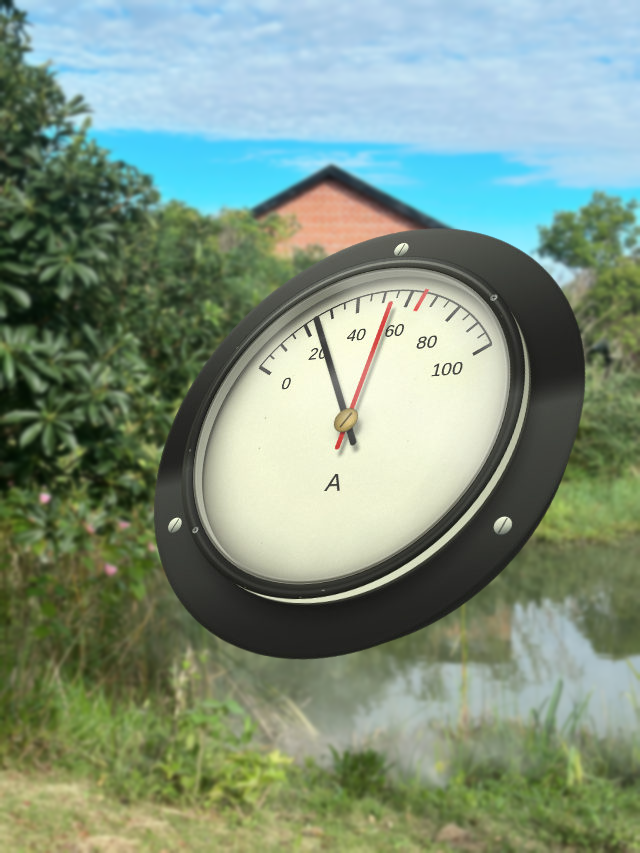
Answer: value=25 unit=A
